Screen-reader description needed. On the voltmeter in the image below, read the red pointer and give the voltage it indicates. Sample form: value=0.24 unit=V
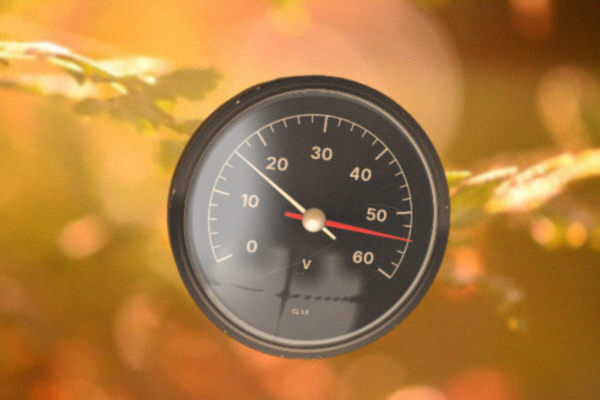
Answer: value=54 unit=V
